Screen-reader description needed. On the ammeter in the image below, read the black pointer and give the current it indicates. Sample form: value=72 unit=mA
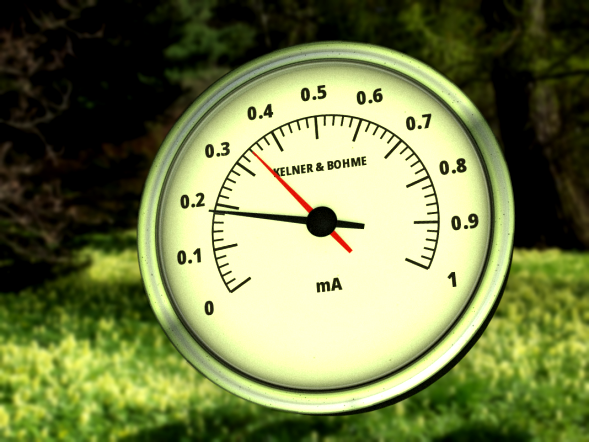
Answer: value=0.18 unit=mA
